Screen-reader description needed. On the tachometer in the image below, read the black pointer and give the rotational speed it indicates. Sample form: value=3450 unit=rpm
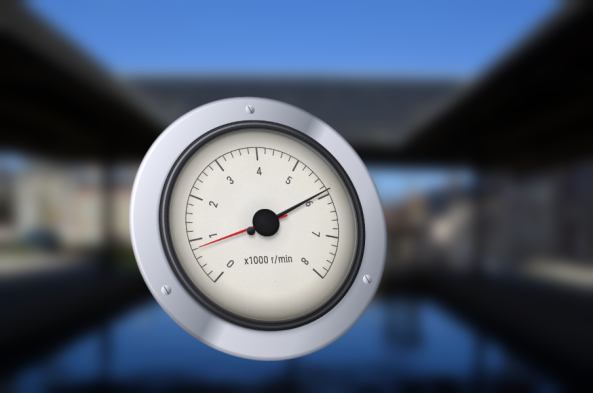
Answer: value=5900 unit=rpm
